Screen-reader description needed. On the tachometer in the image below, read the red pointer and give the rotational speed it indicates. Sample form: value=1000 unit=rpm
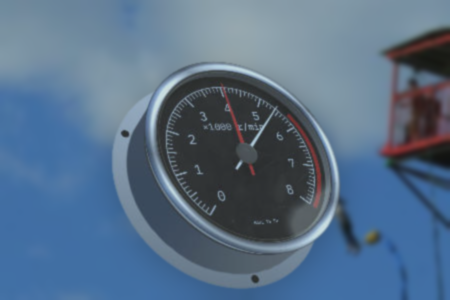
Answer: value=4000 unit=rpm
